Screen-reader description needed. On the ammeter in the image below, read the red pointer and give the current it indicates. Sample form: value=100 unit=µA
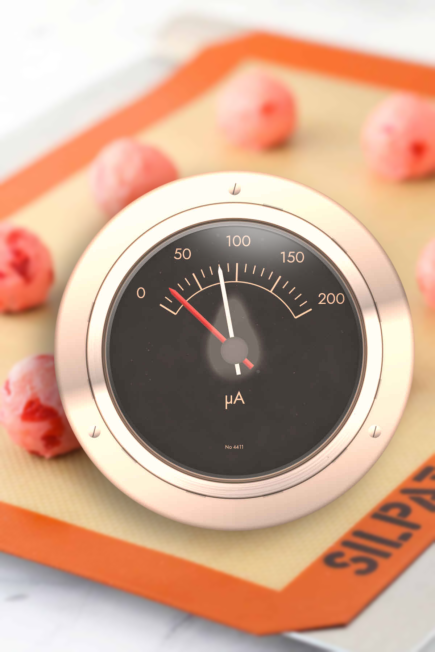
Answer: value=20 unit=µA
